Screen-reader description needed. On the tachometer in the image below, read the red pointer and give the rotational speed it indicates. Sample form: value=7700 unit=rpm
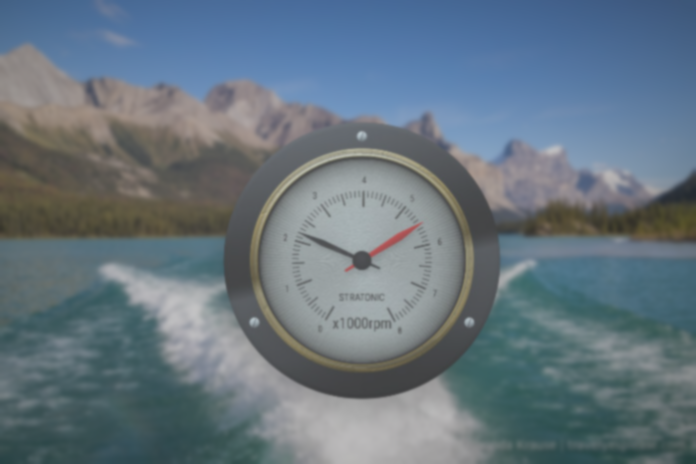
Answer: value=5500 unit=rpm
